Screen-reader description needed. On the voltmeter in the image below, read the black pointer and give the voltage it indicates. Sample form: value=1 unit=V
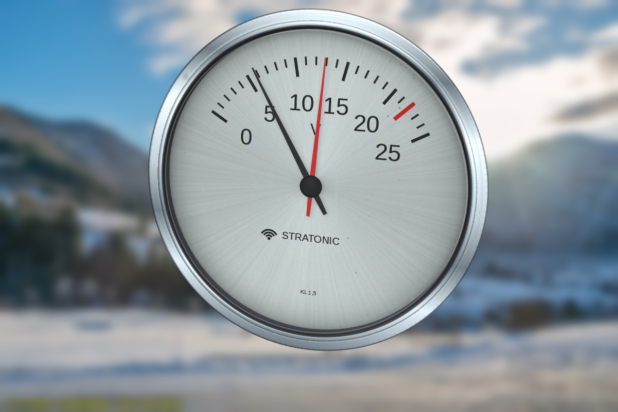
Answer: value=6 unit=V
